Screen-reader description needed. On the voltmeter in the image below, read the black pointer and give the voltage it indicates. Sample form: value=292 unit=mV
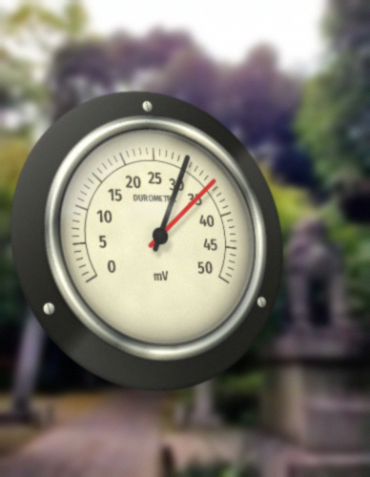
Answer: value=30 unit=mV
